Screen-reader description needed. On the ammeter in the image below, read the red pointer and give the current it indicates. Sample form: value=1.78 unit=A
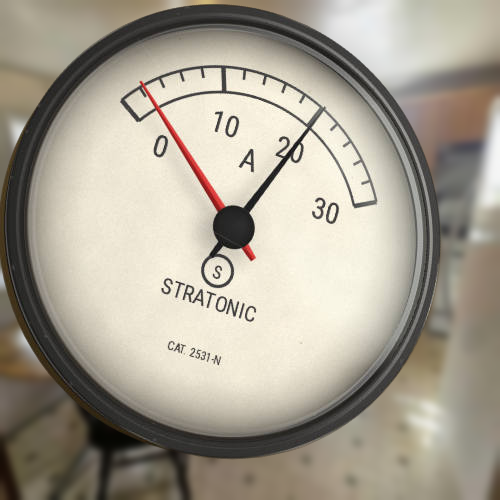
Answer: value=2 unit=A
